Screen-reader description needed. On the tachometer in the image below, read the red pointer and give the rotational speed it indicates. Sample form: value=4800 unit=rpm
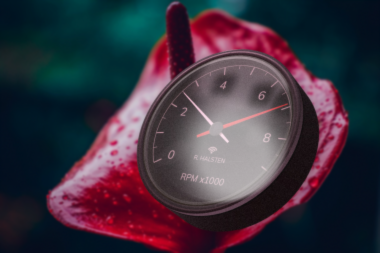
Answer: value=7000 unit=rpm
